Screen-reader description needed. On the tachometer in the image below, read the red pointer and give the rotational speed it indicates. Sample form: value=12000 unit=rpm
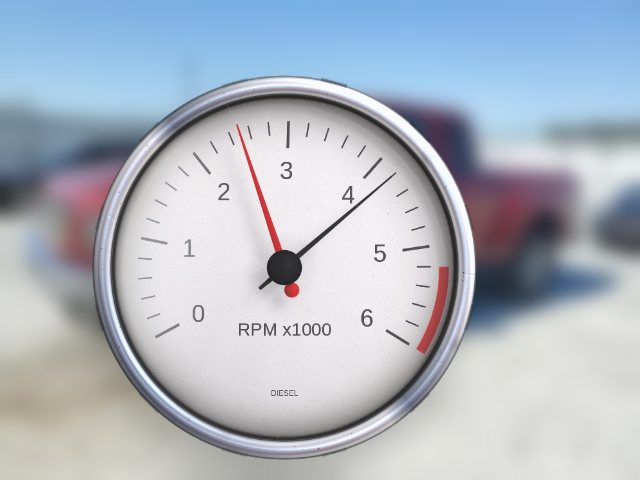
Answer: value=2500 unit=rpm
